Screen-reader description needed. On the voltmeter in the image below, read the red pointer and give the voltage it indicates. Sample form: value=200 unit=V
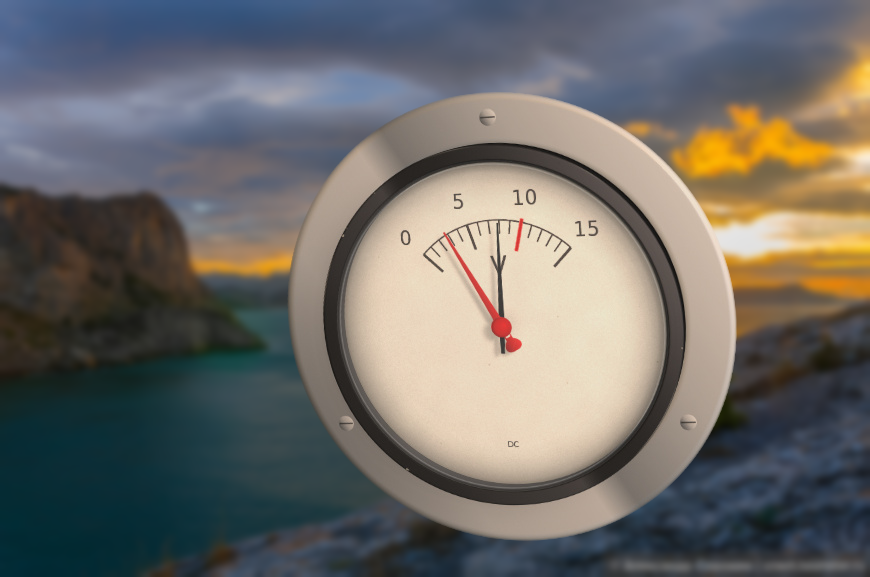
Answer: value=3 unit=V
